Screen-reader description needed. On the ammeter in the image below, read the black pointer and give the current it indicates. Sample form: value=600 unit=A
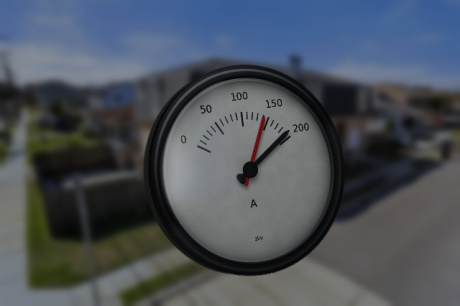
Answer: value=190 unit=A
